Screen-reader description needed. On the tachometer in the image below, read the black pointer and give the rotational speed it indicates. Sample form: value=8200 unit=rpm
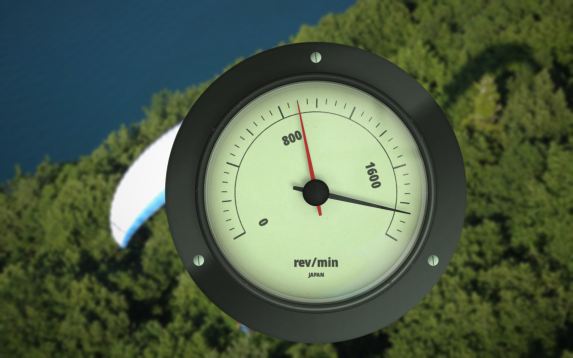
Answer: value=1850 unit=rpm
